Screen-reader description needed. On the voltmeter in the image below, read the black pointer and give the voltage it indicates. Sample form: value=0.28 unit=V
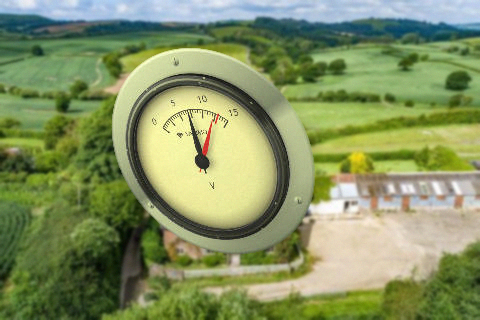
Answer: value=7.5 unit=V
